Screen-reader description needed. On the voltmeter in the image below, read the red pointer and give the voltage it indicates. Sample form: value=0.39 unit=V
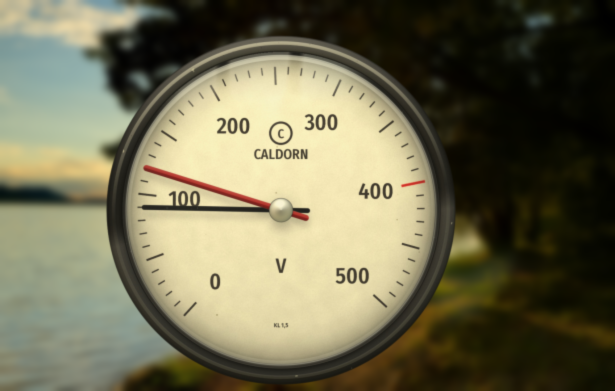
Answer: value=120 unit=V
